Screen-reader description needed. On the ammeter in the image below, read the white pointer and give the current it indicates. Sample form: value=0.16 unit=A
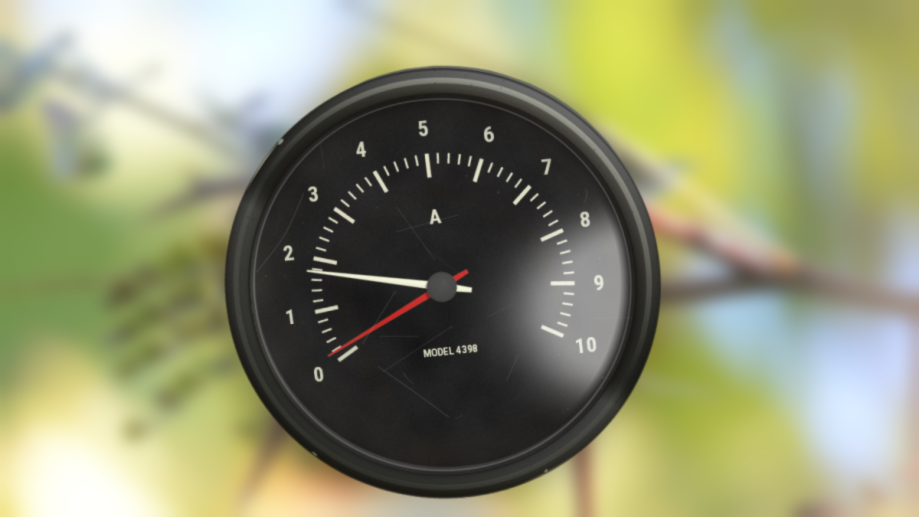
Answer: value=1.8 unit=A
